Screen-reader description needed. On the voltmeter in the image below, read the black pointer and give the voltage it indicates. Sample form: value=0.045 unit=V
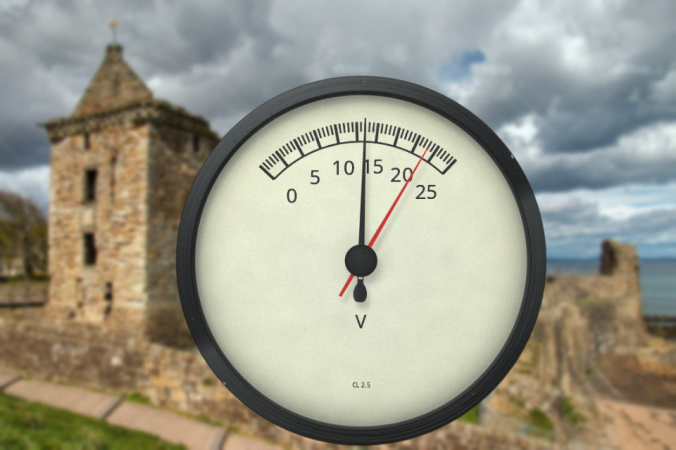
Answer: value=13.5 unit=V
